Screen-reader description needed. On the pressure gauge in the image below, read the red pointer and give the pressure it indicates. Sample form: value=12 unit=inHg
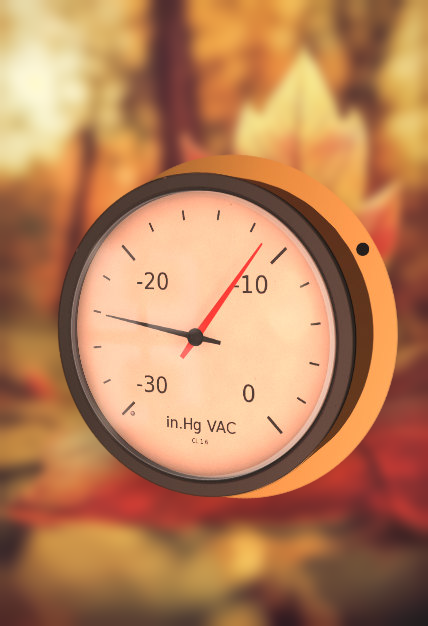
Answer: value=-11 unit=inHg
